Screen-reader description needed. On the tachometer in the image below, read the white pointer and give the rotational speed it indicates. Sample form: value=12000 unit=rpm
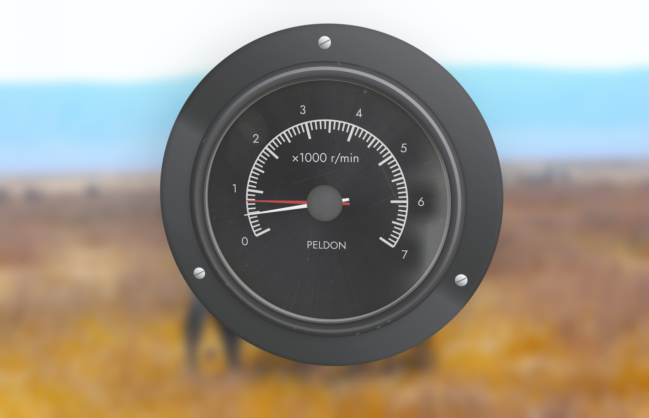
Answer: value=500 unit=rpm
